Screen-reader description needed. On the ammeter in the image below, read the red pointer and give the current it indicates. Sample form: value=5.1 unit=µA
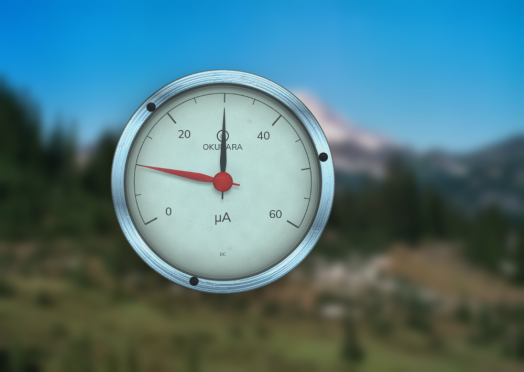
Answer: value=10 unit=µA
